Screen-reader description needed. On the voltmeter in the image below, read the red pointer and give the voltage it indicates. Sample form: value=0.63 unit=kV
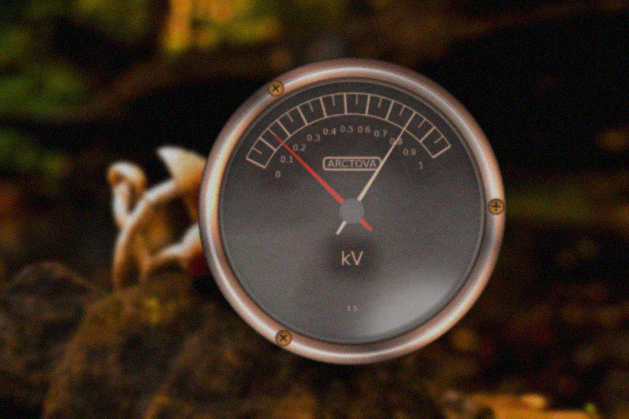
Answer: value=0.15 unit=kV
